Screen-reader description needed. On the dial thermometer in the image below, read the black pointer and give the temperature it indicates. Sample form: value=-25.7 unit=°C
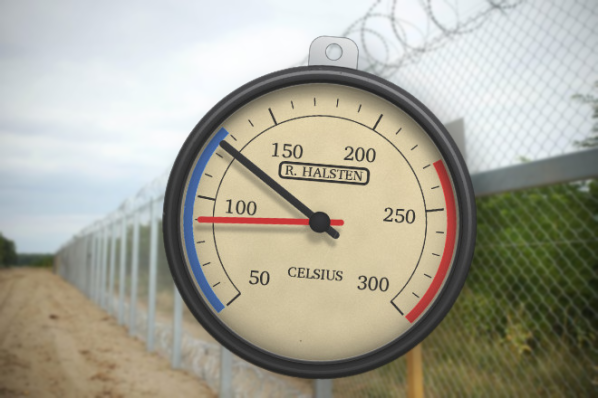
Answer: value=125 unit=°C
